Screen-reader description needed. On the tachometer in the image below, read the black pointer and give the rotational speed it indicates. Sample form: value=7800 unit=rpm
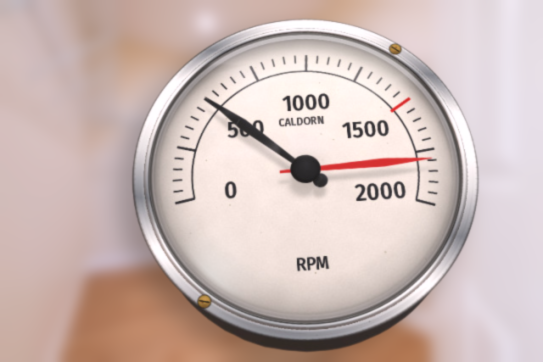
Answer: value=500 unit=rpm
